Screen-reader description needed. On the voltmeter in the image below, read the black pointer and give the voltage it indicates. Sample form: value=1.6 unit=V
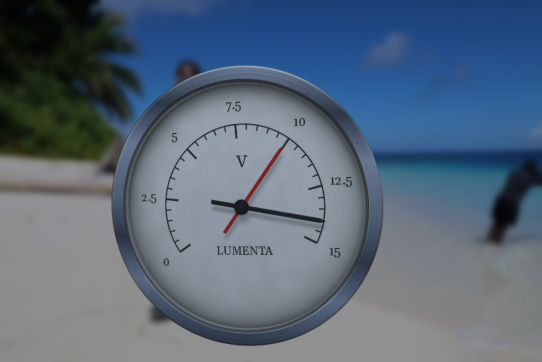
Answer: value=14 unit=V
